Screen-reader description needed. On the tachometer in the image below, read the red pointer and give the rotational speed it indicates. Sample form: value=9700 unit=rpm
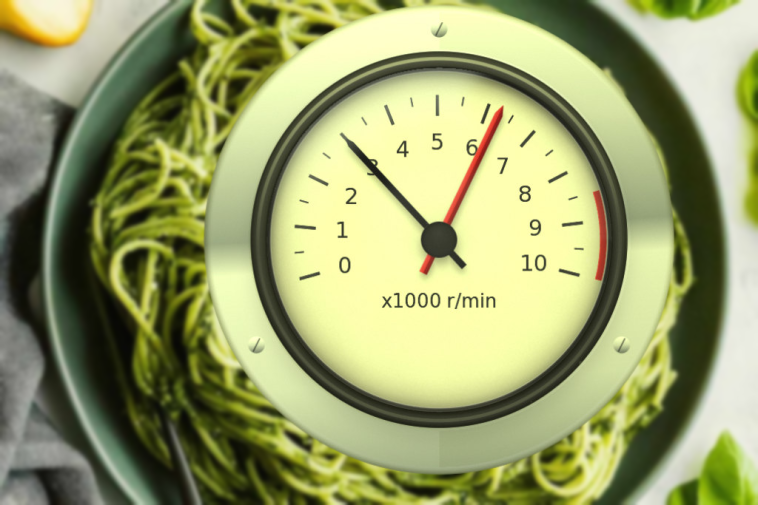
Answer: value=6250 unit=rpm
